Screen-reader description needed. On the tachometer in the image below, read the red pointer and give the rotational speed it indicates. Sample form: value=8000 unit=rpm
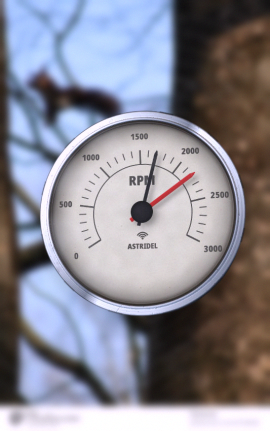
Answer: value=2200 unit=rpm
